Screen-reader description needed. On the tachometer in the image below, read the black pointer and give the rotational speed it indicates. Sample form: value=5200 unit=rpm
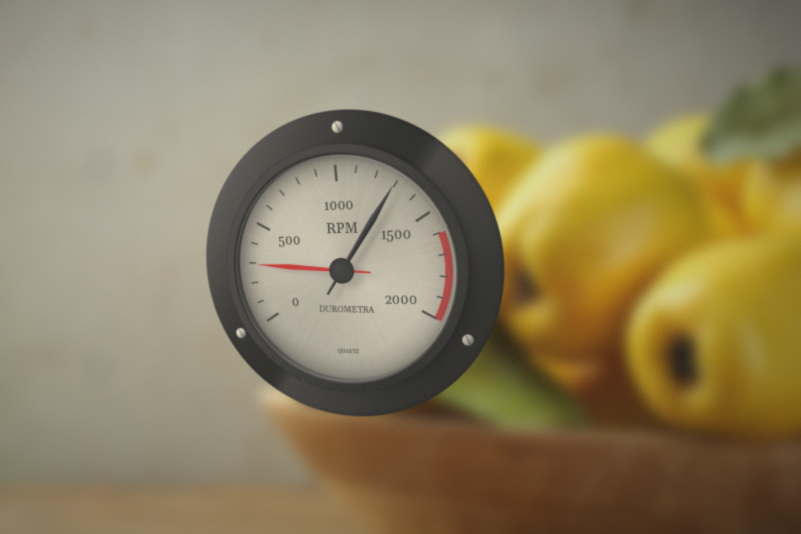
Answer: value=1300 unit=rpm
